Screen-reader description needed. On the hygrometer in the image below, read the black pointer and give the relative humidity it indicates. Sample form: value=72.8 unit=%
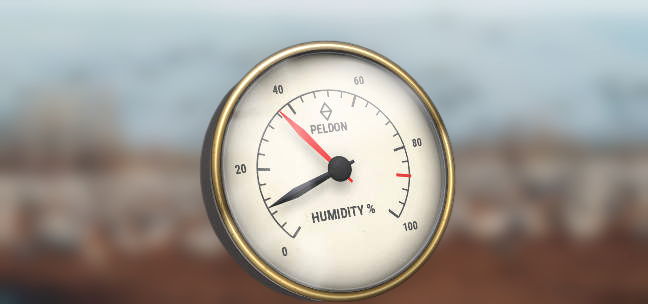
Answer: value=10 unit=%
